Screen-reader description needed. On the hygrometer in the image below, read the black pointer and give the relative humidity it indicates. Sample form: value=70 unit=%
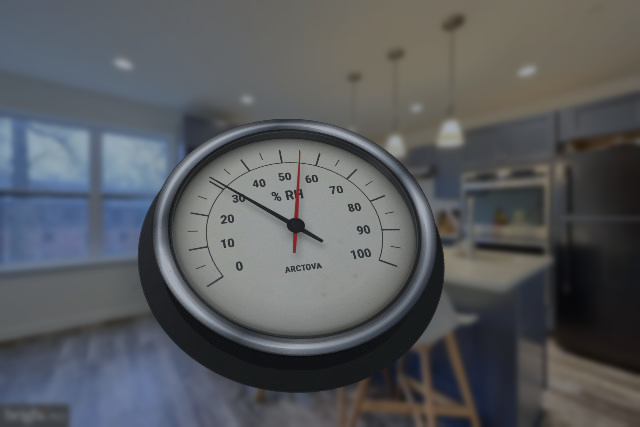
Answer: value=30 unit=%
